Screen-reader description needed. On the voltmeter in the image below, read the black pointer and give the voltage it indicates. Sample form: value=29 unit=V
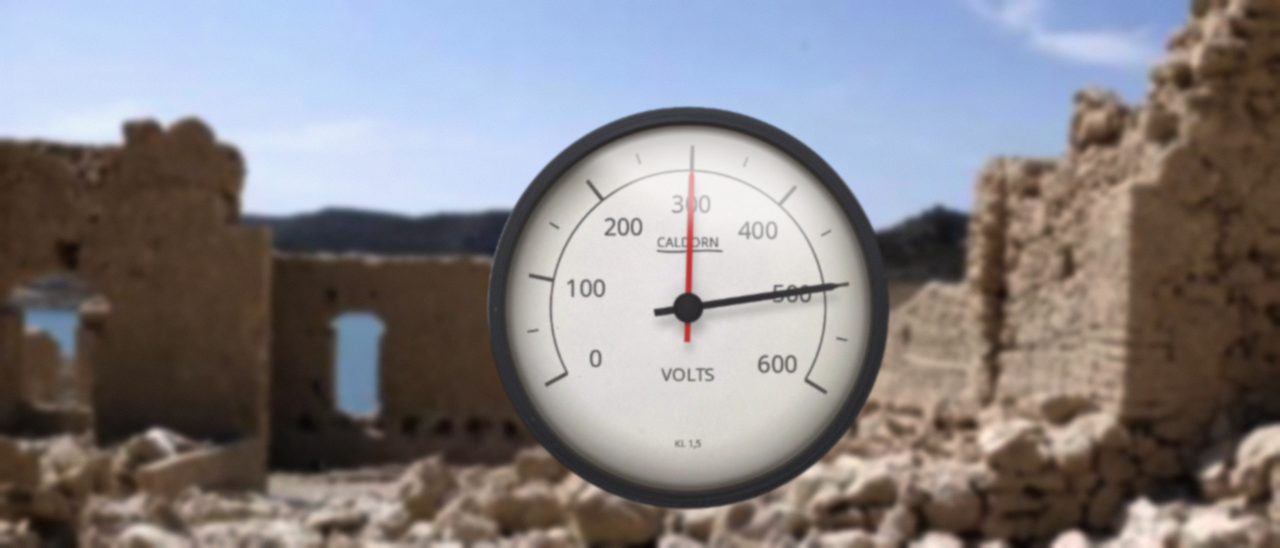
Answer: value=500 unit=V
